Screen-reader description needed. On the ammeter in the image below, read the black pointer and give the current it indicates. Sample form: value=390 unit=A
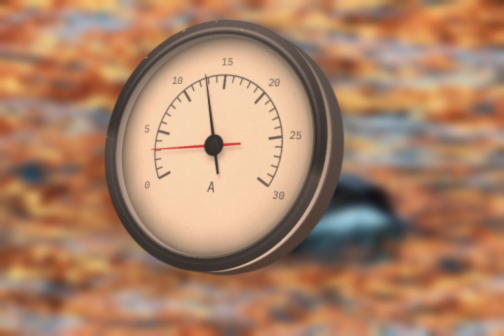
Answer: value=13 unit=A
